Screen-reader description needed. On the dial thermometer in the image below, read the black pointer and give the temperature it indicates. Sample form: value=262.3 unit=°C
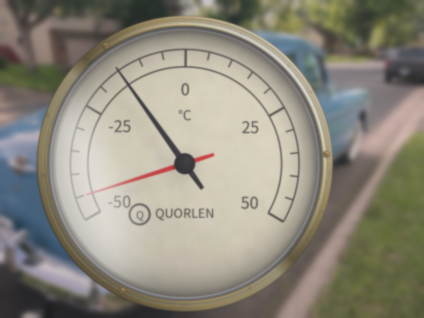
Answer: value=-15 unit=°C
